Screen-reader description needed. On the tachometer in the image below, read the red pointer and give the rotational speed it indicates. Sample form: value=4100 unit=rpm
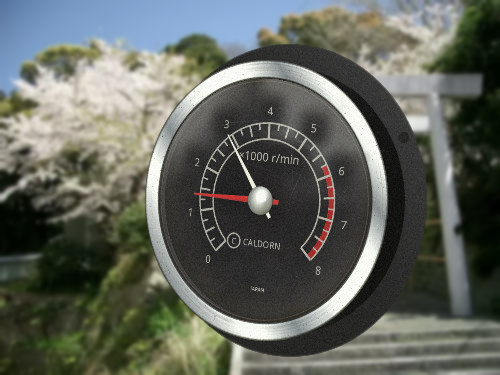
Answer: value=1375 unit=rpm
